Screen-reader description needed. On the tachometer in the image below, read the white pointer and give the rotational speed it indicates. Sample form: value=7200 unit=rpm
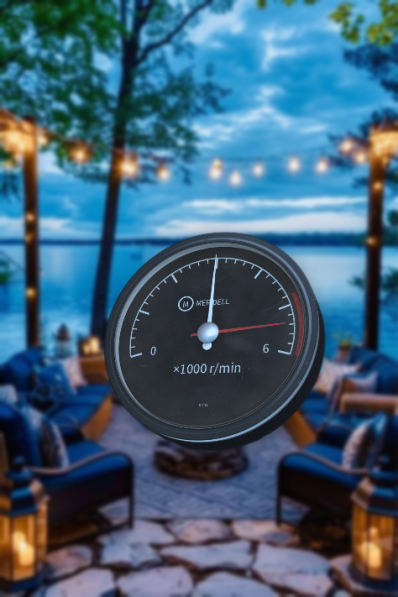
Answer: value=3000 unit=rpm
